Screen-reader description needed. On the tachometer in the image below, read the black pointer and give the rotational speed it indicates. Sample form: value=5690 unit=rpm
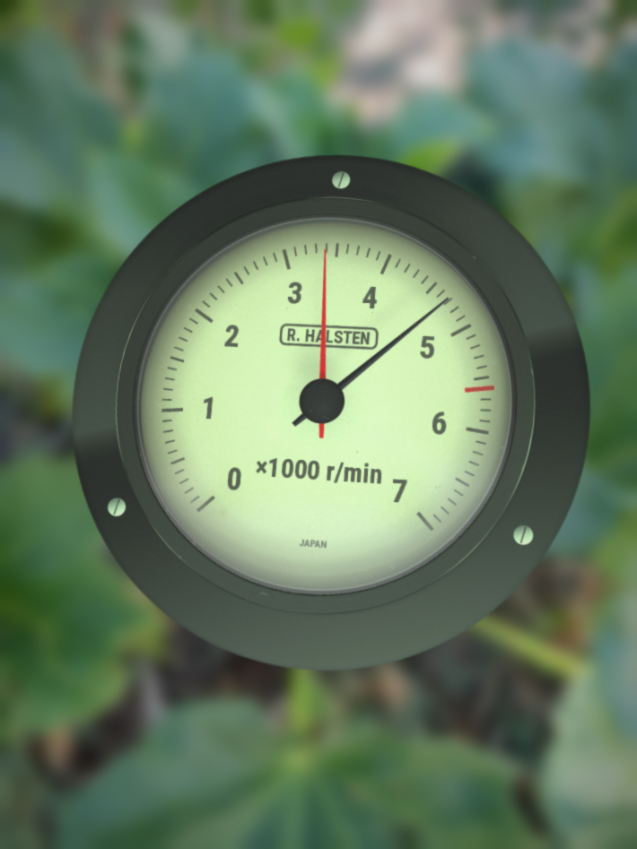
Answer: value=4700 unit=rpm
